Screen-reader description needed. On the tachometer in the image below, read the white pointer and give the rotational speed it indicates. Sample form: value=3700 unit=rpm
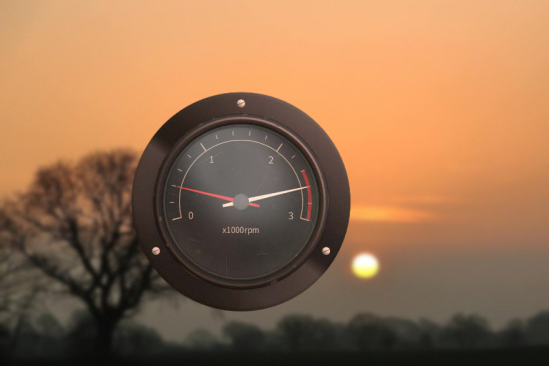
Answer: value=2600 unit=rpm
